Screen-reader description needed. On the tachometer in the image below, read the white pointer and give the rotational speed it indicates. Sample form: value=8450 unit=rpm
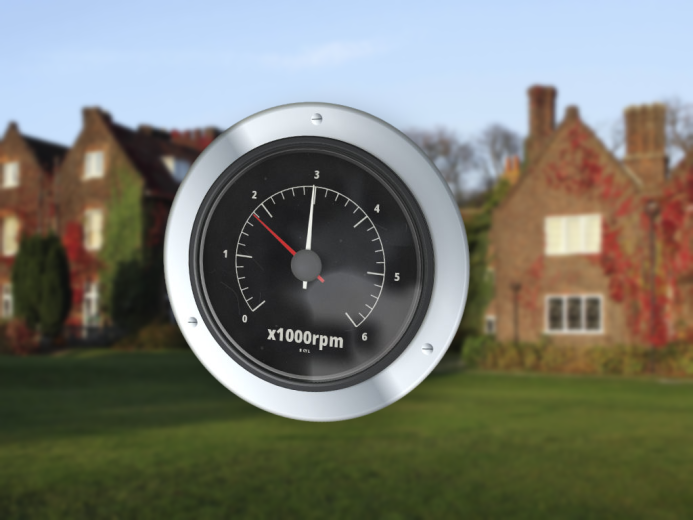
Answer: value=3000 unit=rpm
